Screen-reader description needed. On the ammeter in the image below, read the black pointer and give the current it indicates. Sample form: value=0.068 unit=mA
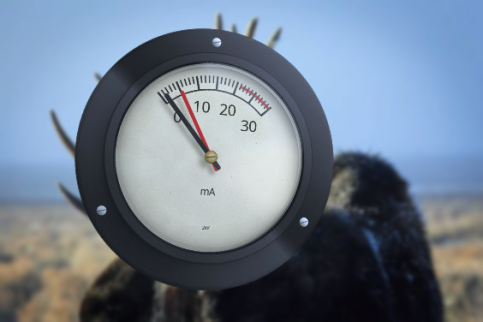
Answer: value=1 unit=mA
